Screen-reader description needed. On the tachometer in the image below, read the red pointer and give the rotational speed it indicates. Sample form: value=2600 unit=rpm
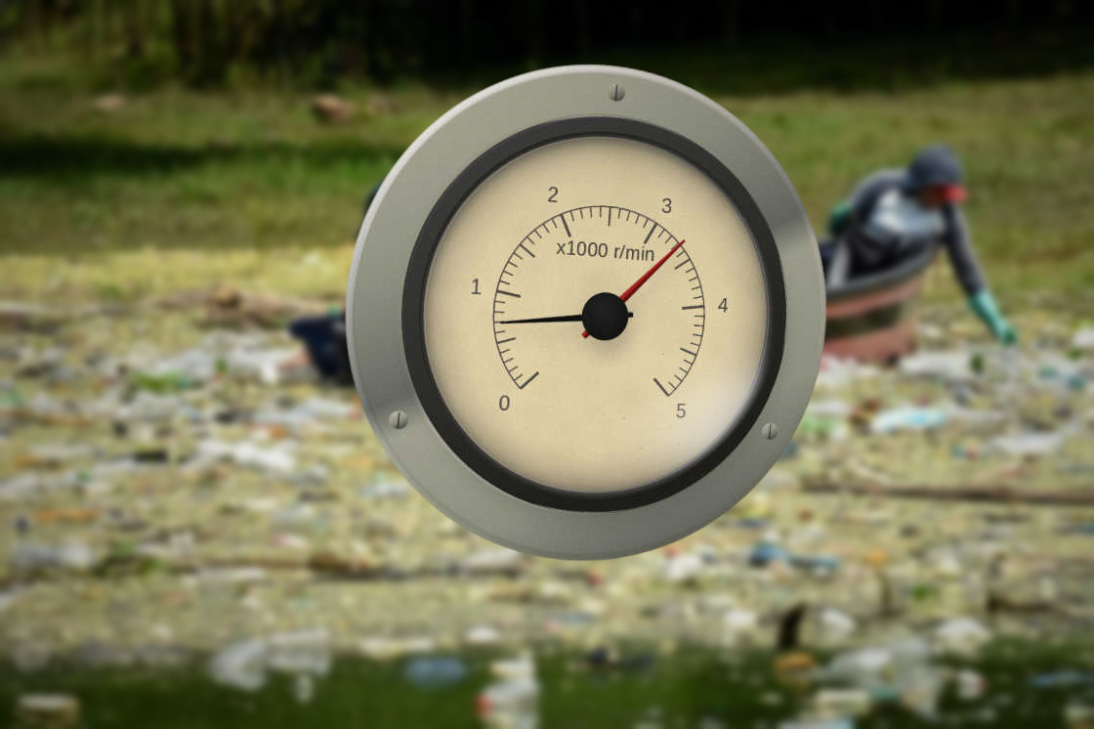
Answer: value=3300 unit=rpm
